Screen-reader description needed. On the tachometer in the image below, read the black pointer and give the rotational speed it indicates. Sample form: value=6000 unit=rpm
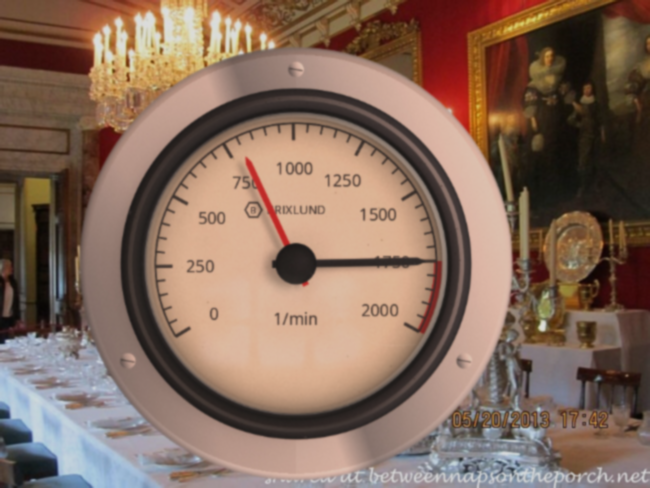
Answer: value=1750 unit=rpm
